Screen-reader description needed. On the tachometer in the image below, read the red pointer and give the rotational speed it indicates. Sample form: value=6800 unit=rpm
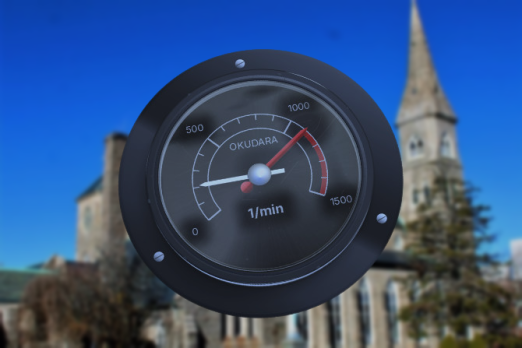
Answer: value=1100 unit=rpm
